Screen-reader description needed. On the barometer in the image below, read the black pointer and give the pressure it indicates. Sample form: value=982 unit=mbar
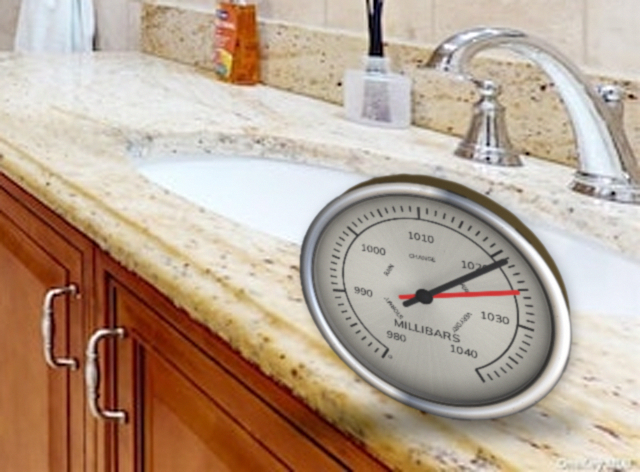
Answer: value=1021 unit=mbar
